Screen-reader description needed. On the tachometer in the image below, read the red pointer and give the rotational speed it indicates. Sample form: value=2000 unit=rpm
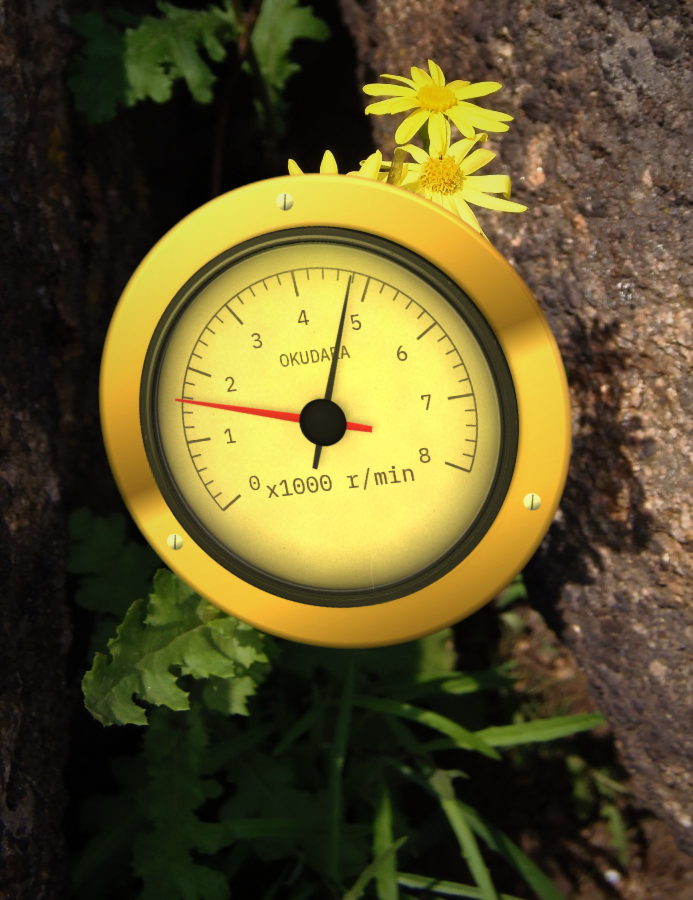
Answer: value=1600 unit=rpm
